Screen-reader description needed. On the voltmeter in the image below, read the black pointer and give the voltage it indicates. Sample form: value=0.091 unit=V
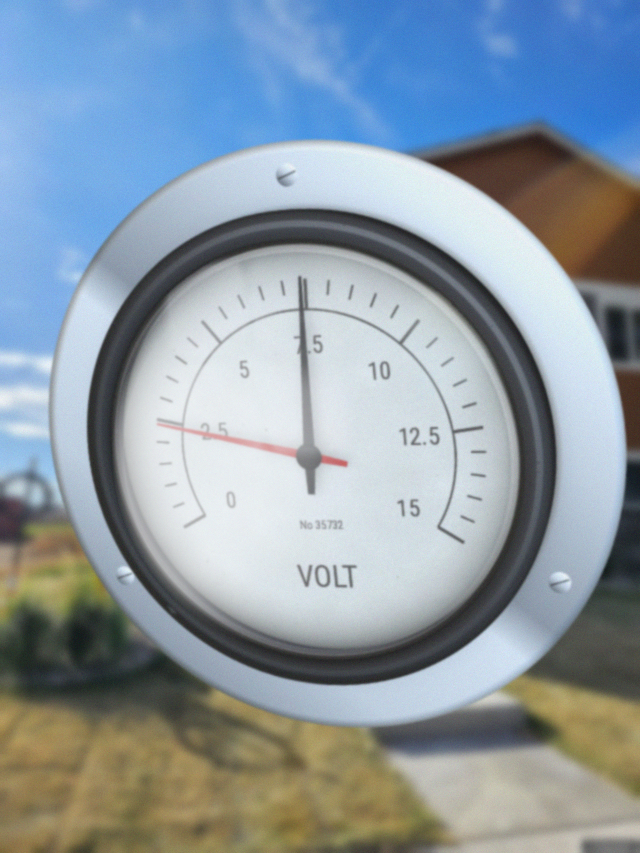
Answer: value=7.5 unit=V
